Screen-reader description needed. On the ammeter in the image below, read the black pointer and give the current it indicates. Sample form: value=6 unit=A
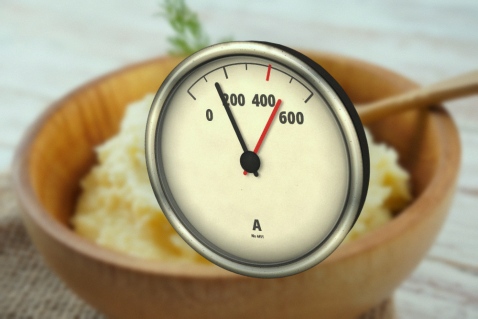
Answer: value=150 unit=A
